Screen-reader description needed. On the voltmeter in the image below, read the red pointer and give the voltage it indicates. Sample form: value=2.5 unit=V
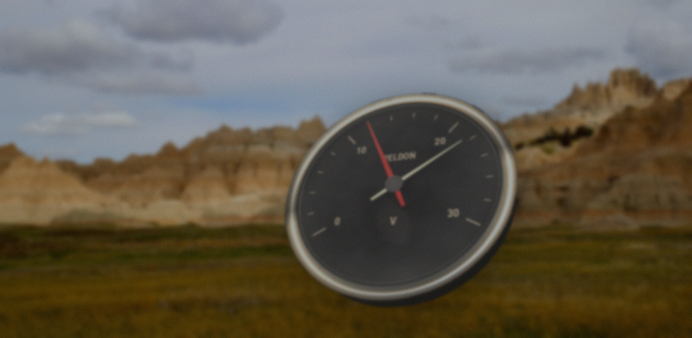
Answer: value=12 unit=V
